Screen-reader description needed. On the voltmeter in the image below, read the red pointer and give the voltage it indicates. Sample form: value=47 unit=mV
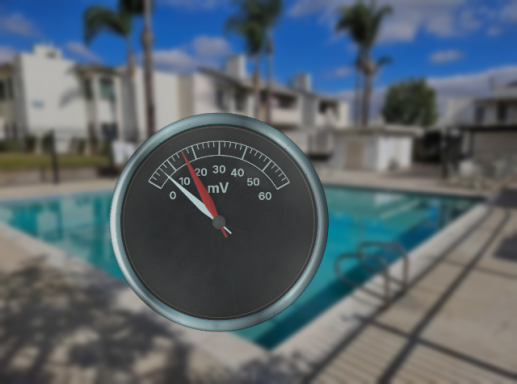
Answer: value=16 unit=mV
